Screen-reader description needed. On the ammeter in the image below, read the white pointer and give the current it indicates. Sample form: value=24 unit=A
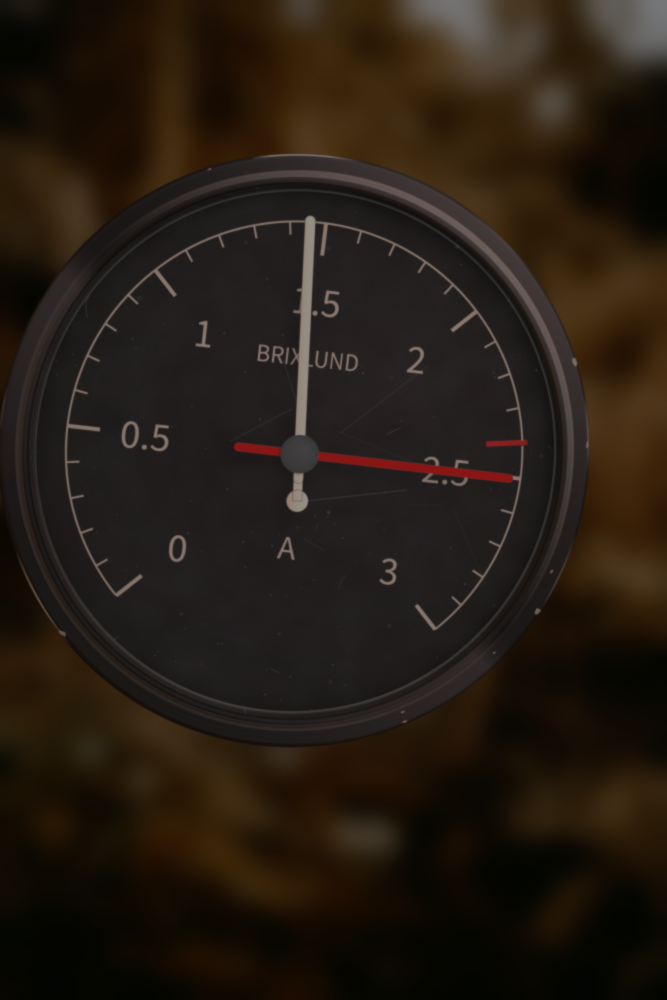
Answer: value=1.45 unit=A
